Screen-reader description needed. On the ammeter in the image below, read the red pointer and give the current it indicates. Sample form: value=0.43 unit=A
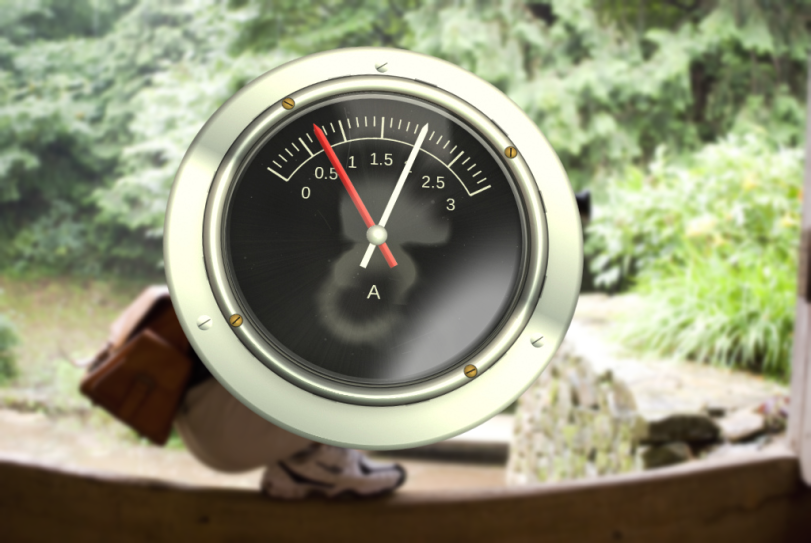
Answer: value=0.7 unit=A
